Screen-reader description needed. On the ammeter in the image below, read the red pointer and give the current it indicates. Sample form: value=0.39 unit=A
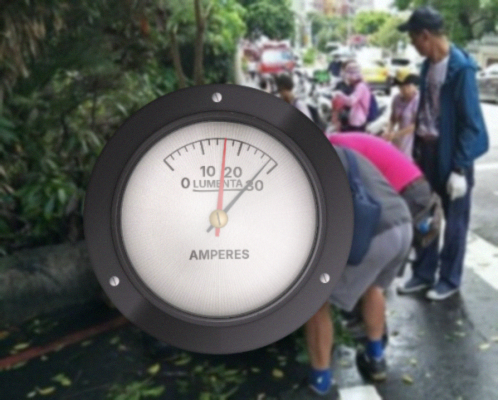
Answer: value=16 unit=A
